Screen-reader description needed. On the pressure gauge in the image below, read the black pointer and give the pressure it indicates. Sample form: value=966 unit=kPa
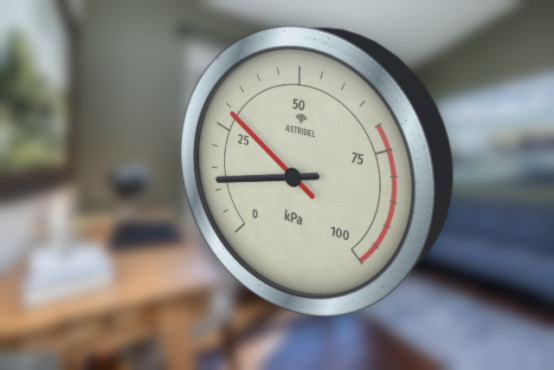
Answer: value=12.5 unit=kPa
